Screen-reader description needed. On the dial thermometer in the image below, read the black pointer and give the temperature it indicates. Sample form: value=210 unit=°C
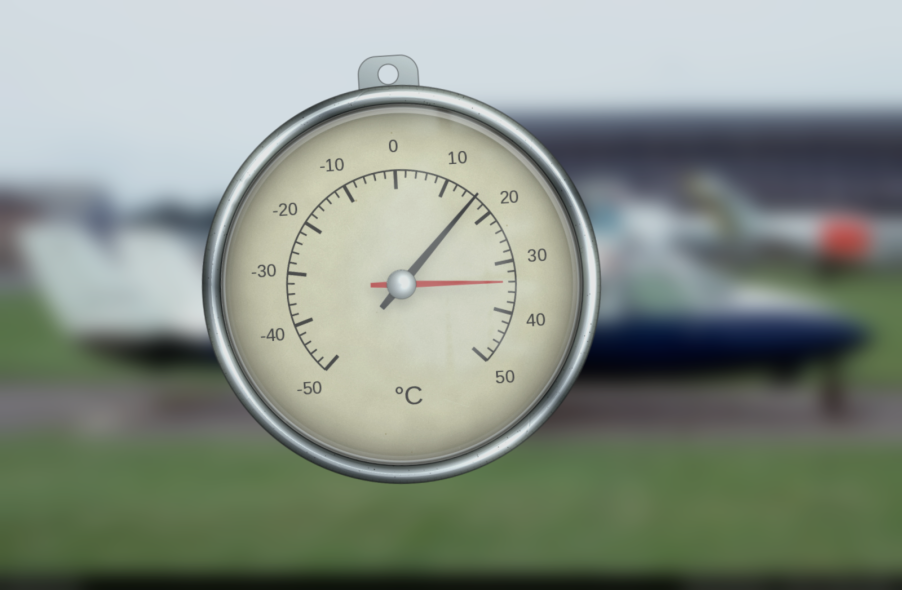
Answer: value=16 unit=°C
